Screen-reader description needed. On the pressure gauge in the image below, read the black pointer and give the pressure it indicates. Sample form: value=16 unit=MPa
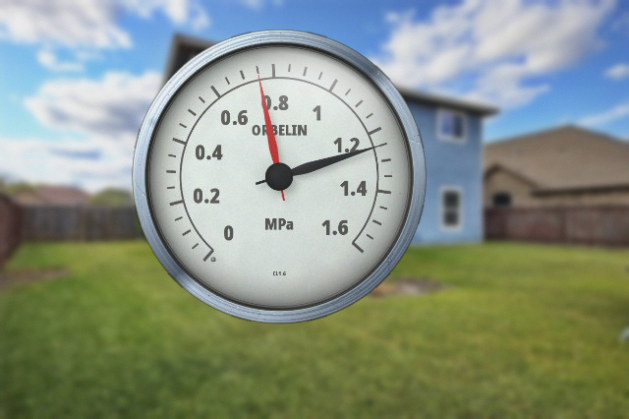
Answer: value=1.25 unit=MPa
